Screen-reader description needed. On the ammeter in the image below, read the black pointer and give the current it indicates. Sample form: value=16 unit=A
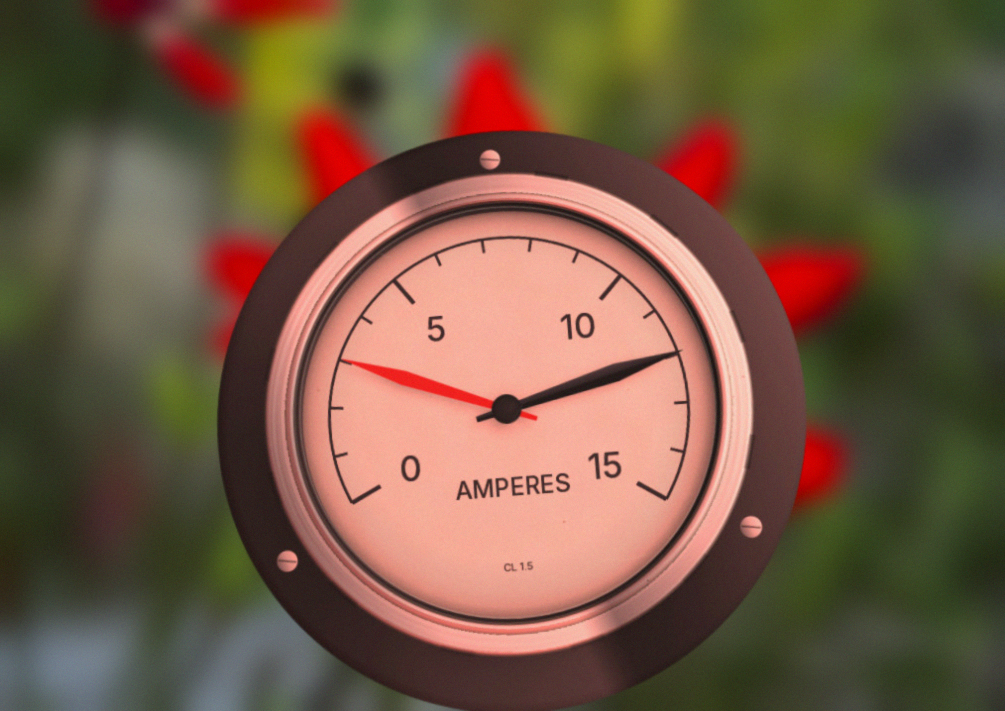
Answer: value=12 unit=A
